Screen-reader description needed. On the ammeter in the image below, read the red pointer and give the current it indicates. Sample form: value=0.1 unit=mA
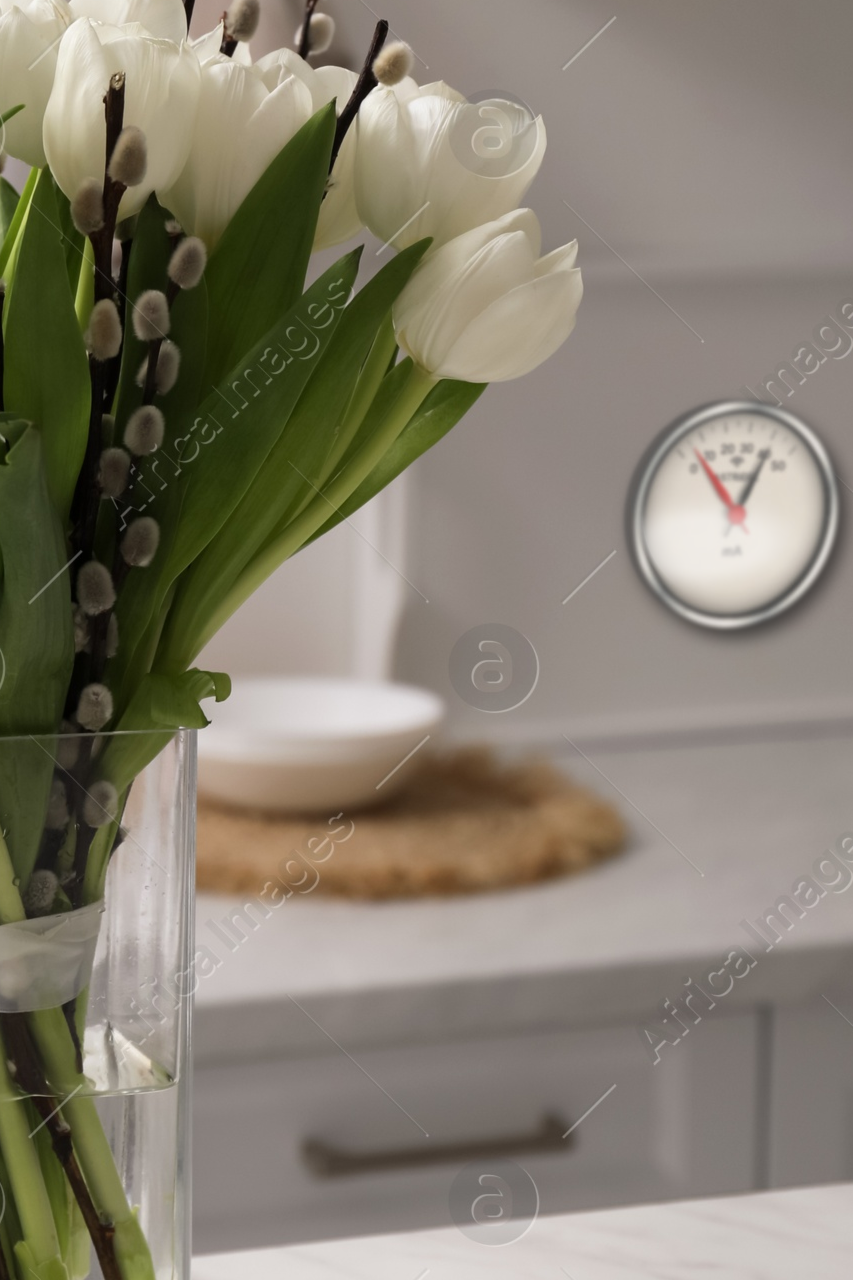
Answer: value=5 unit=mA
